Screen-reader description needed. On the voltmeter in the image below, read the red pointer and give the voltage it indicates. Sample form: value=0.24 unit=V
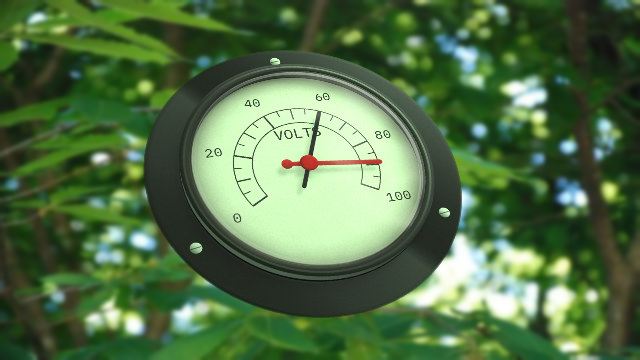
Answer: value=90 unit=V
